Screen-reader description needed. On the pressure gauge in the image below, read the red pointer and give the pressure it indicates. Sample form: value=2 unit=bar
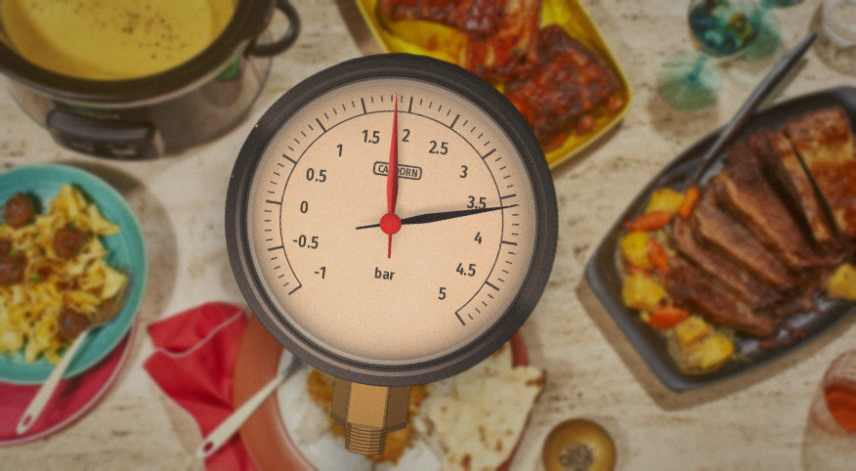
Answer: value=1.85 unit=bar
